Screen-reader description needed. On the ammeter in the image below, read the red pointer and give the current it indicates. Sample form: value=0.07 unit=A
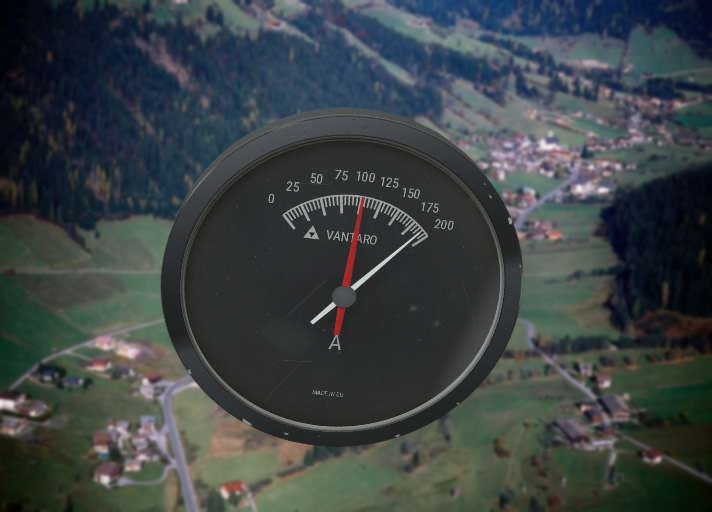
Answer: value=100 unit=A
